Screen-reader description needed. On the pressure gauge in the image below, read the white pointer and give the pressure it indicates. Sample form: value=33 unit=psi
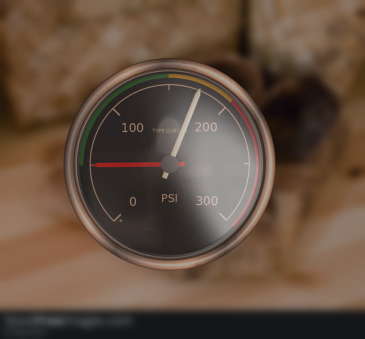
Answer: value=175 unit=psi
